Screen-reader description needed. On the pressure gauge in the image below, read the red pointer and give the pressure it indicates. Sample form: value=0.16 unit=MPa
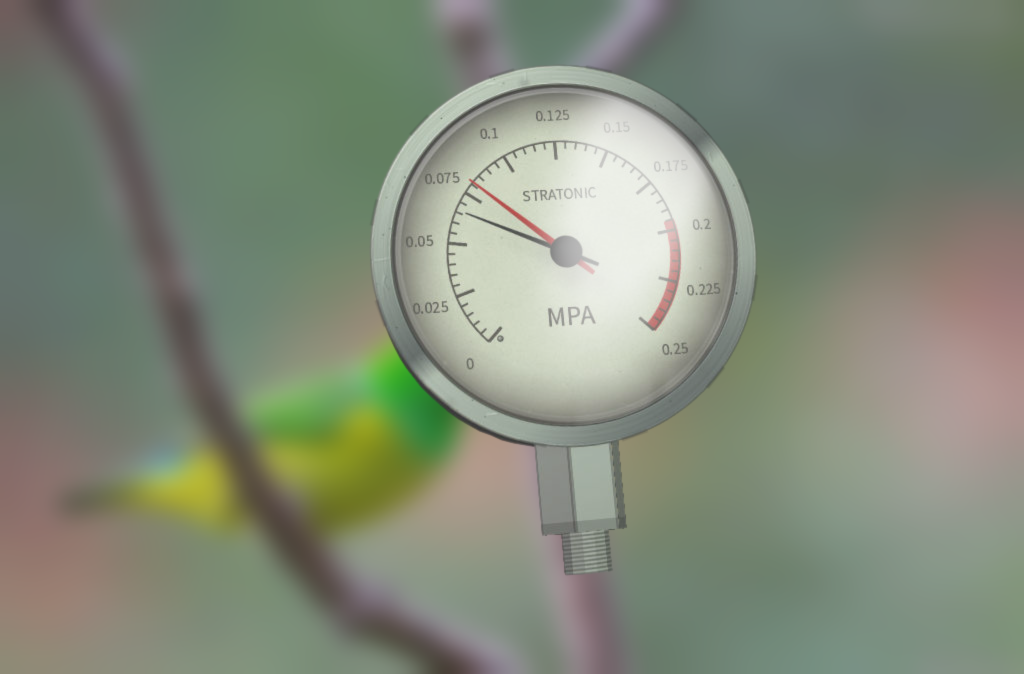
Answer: value=0.08 unit=MPa
